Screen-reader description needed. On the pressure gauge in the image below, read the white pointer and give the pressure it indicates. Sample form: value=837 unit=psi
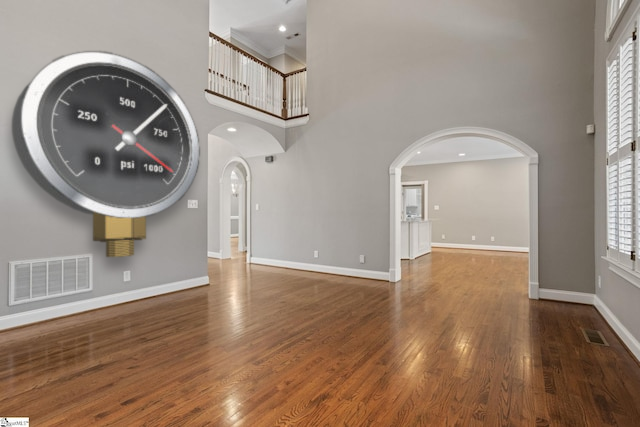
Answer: value=650 unit=psi
